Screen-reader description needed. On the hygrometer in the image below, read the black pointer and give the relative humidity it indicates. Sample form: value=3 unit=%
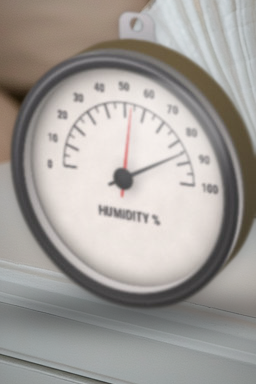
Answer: value=85 unit=%
